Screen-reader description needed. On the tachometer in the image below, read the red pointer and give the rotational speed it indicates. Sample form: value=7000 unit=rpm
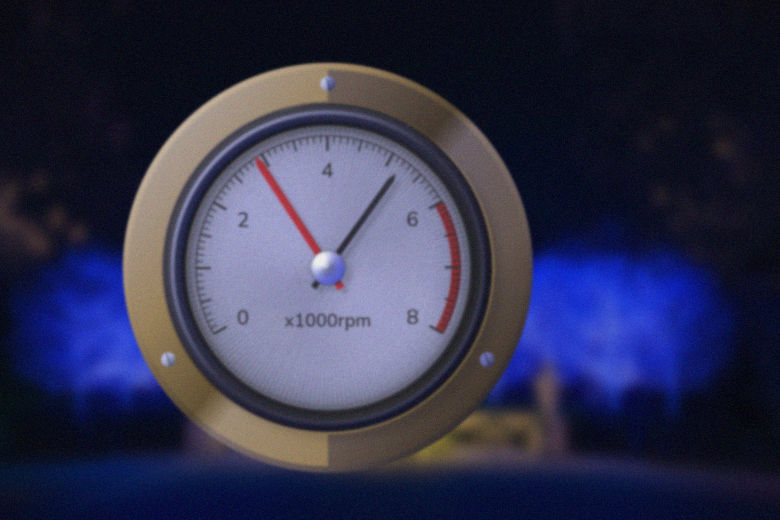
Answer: value=2900 unit=rpm
